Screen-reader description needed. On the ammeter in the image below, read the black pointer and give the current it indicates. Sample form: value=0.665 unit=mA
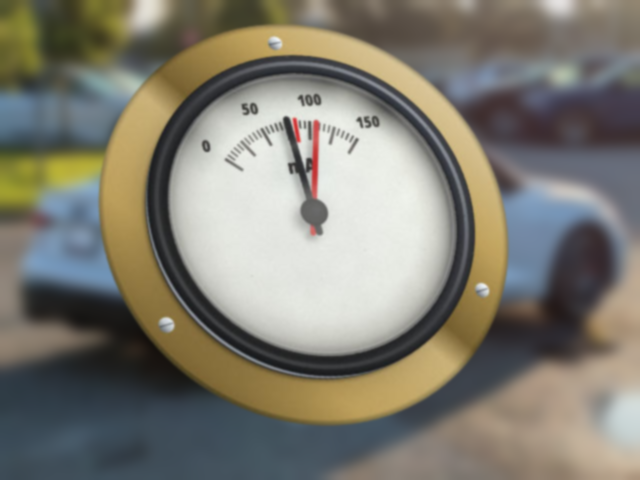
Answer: value=75 unit=mA
